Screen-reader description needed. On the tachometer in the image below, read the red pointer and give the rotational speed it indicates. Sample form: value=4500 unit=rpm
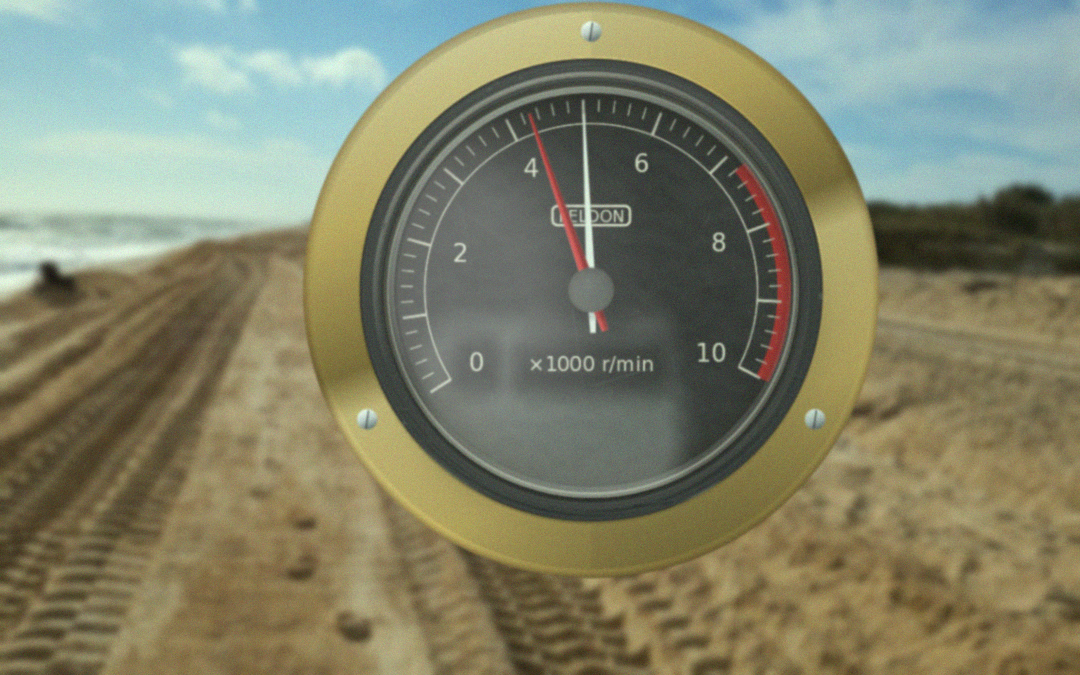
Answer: value=4300 unit=rpm
